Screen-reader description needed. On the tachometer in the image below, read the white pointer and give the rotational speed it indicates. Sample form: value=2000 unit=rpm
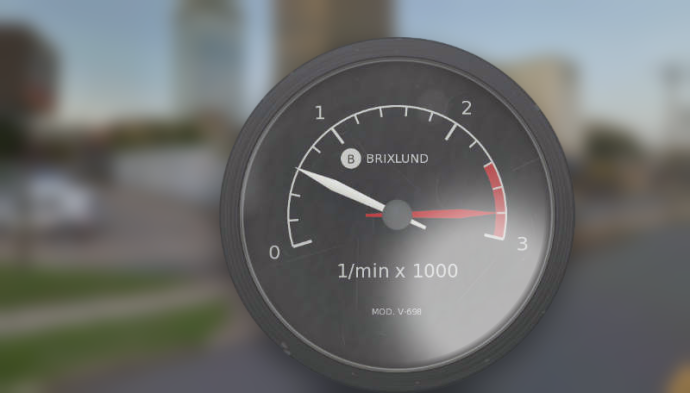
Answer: value=600 unit=rpm
